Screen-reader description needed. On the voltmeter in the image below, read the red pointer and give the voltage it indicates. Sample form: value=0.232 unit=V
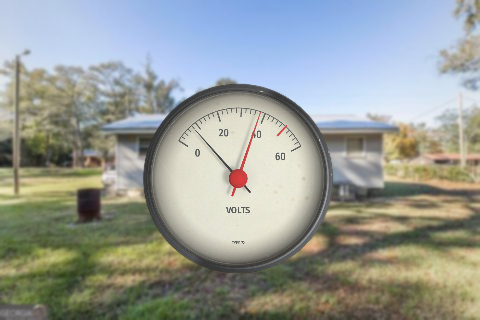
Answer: value=38 unit=V
